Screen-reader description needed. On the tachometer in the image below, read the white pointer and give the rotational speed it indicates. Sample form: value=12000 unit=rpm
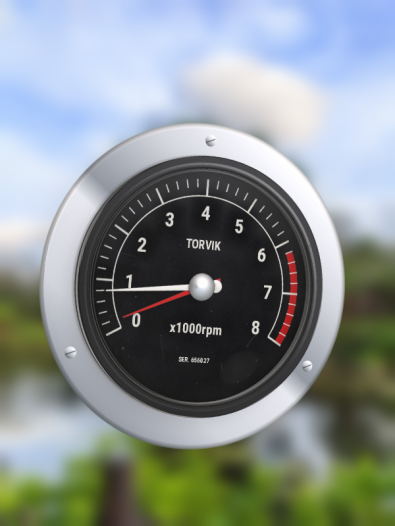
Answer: value=800 unit=rpm
